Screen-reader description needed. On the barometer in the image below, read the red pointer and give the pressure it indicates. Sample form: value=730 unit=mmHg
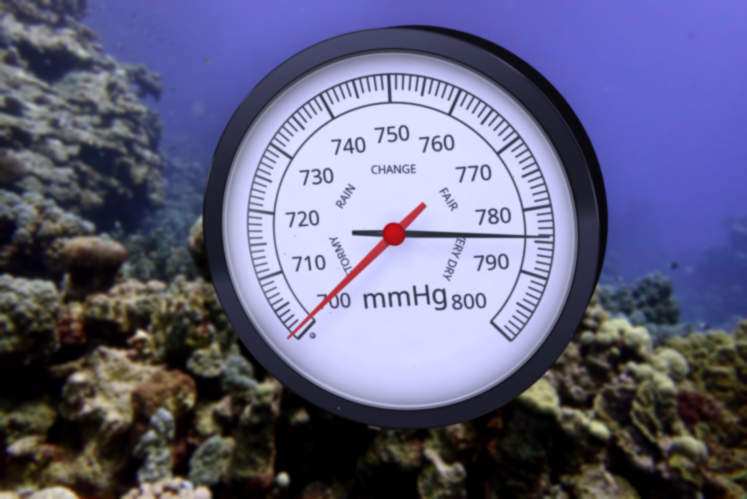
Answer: value=701 unit=mmHg
